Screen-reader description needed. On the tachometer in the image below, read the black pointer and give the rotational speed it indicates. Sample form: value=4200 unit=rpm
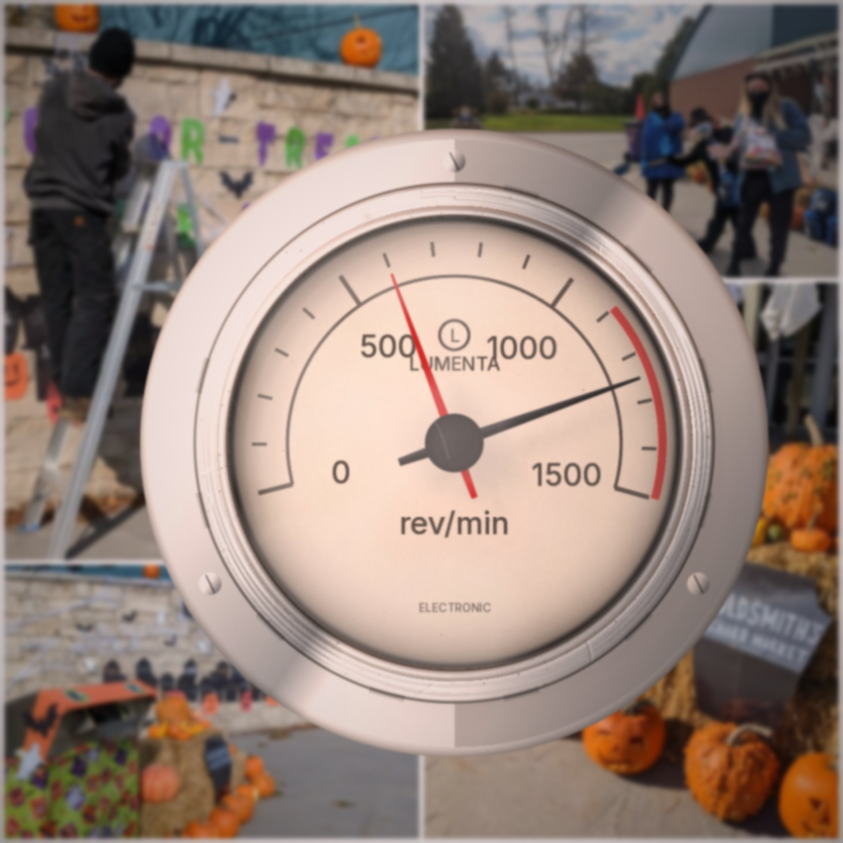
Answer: value=1250 unit=rpm
